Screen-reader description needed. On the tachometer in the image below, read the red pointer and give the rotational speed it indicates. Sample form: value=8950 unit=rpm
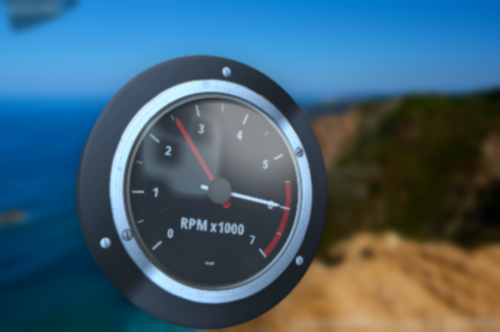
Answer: value=2500 unit=rpm
